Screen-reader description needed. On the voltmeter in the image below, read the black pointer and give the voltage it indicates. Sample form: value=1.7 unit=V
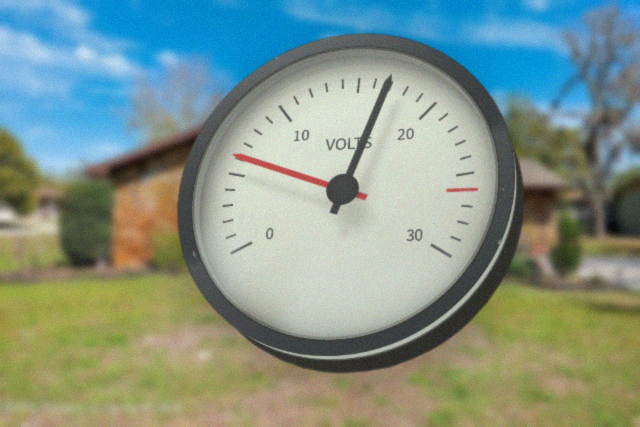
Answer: value=17 unit=V
